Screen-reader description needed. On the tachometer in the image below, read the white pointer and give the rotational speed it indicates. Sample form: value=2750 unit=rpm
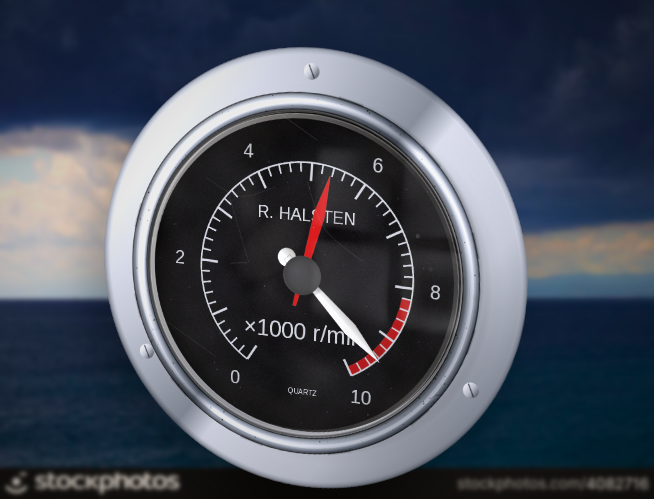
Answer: value=9400 unit=rpm
